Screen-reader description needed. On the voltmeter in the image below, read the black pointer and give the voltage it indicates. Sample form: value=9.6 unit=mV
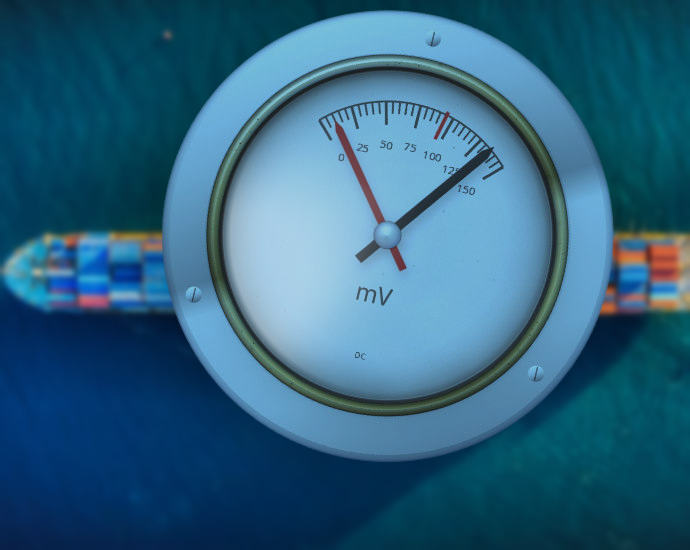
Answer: value=135 unit=mV
